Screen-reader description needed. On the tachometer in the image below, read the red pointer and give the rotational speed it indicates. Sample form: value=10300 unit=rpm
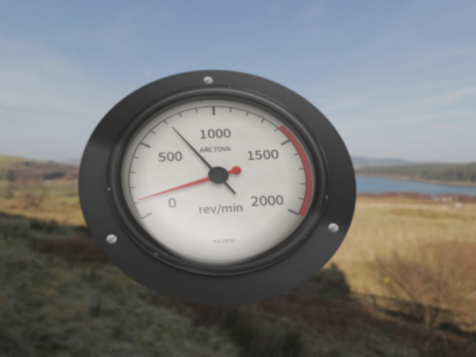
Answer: value=100 unit=rpm
